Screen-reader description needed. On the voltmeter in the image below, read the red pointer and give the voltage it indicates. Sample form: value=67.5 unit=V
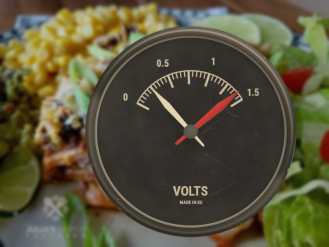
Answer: value=1.4 unit=V
